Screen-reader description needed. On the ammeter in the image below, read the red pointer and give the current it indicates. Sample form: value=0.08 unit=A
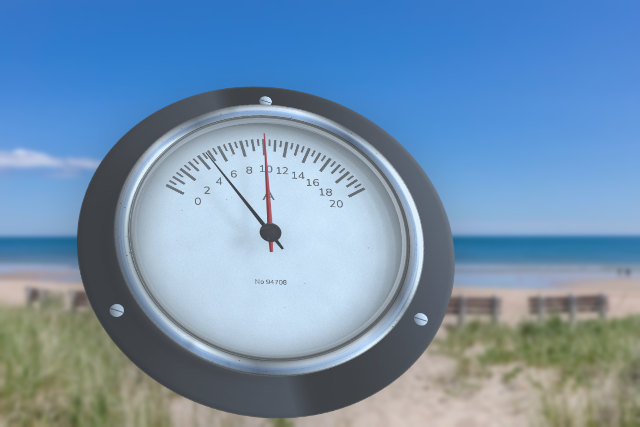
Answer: value=10 unit=A
